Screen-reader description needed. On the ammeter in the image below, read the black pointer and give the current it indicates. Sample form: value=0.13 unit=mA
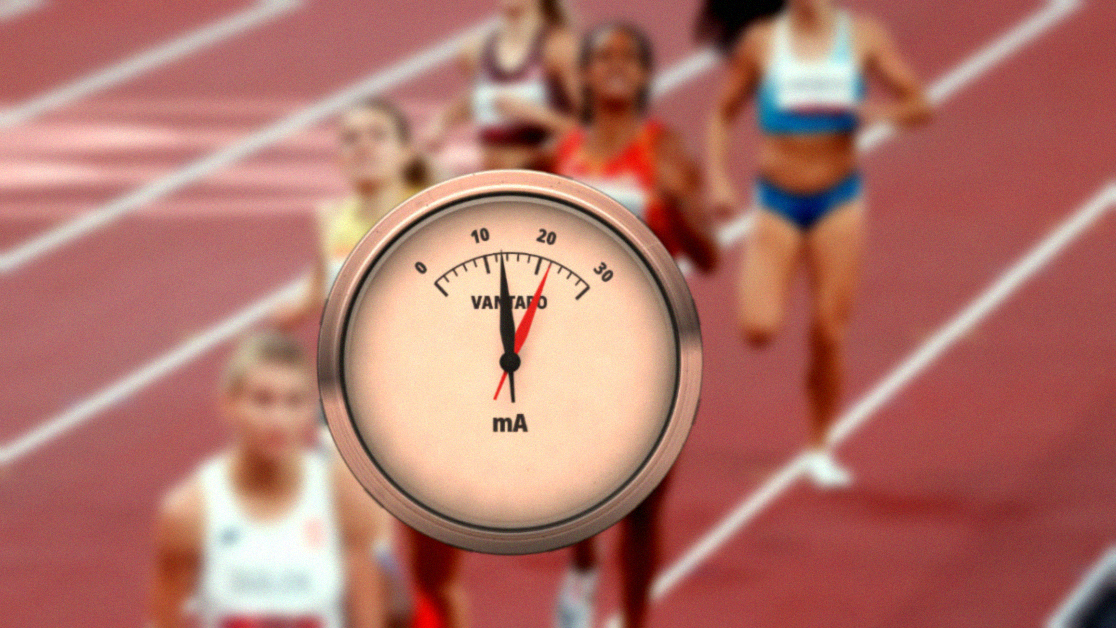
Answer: value=13 unit=mA
